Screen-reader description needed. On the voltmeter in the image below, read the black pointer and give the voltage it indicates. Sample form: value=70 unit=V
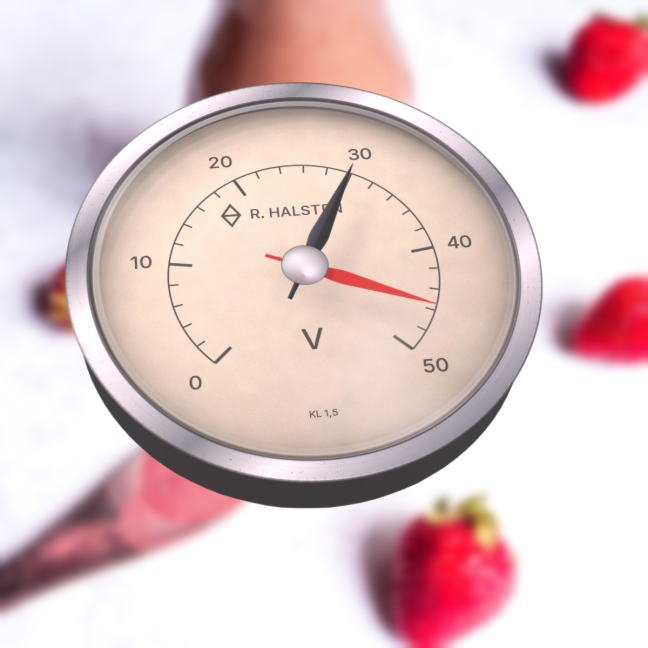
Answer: value=30 unit=V
